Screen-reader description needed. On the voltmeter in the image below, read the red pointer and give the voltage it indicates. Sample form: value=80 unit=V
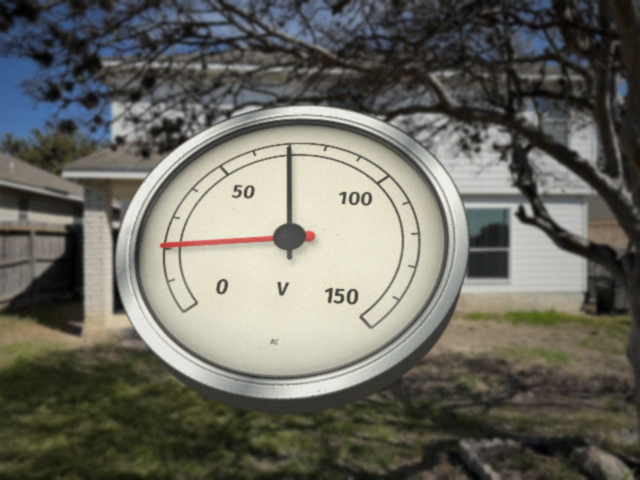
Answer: value=20 unit=V
